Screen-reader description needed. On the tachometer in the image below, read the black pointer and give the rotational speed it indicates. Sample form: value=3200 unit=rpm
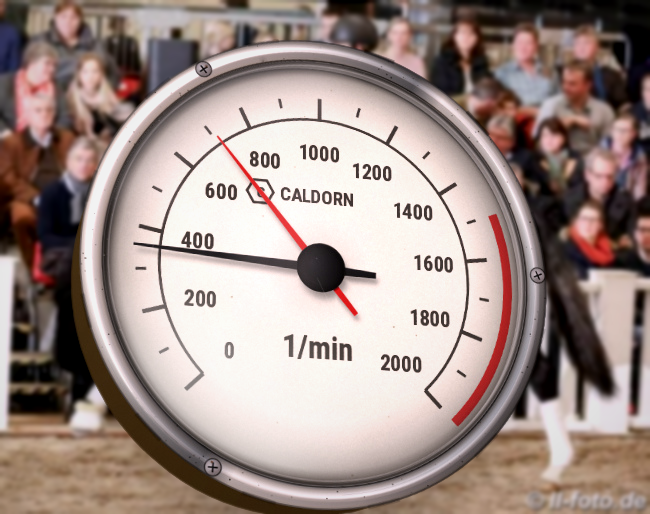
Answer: value=350 unit=rpm
